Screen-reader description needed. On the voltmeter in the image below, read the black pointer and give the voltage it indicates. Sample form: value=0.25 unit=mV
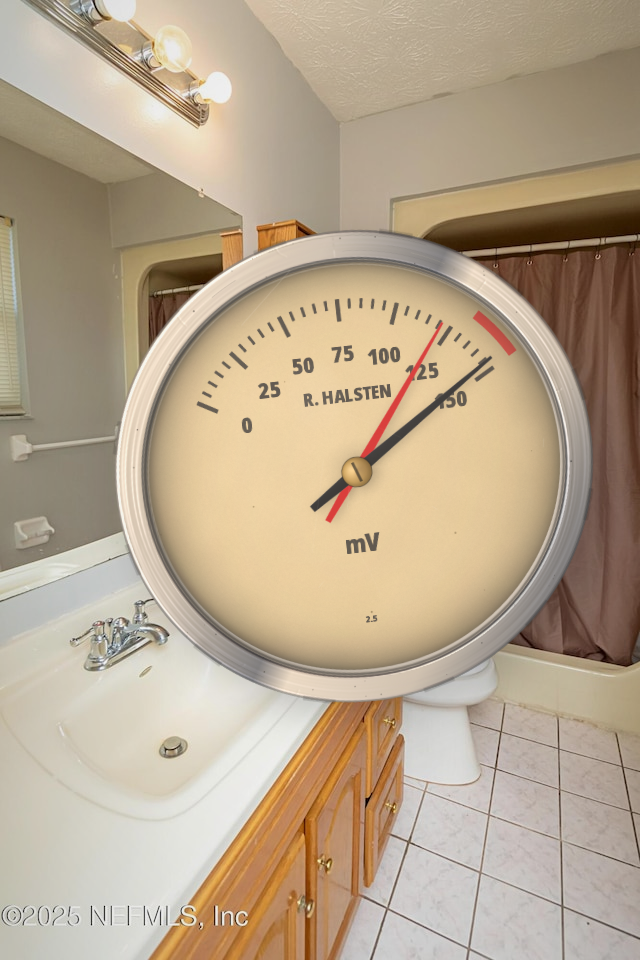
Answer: value=145 unit=mV
